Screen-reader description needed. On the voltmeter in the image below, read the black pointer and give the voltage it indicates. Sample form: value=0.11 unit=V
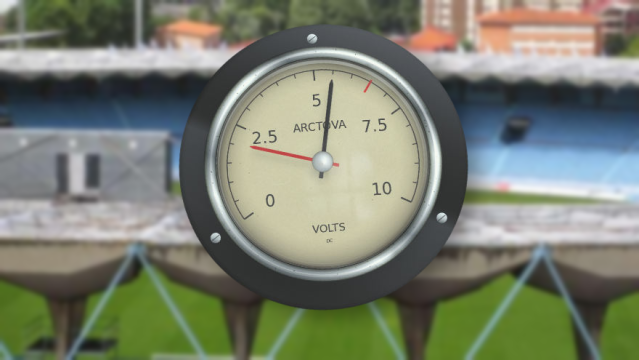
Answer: value=5.5 unit=V
